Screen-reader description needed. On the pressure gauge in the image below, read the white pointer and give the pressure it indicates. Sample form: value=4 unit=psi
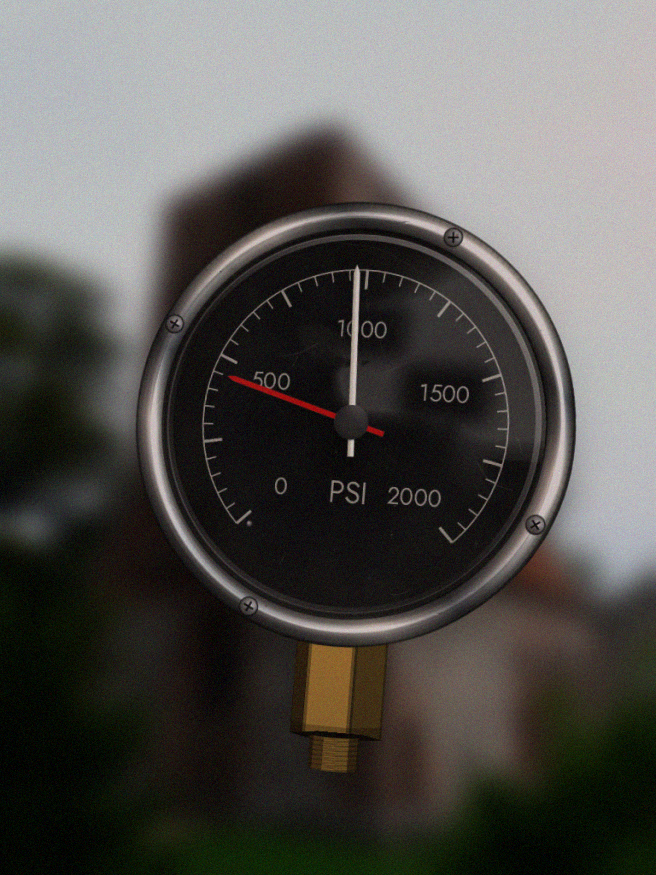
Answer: value=975 unit=psi
